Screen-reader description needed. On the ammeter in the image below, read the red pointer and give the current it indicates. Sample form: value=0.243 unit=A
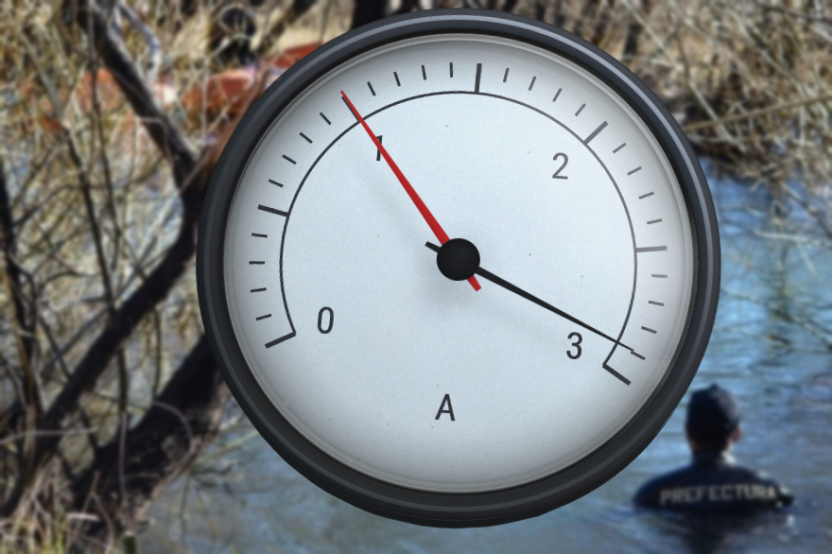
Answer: value=1 unit=A
